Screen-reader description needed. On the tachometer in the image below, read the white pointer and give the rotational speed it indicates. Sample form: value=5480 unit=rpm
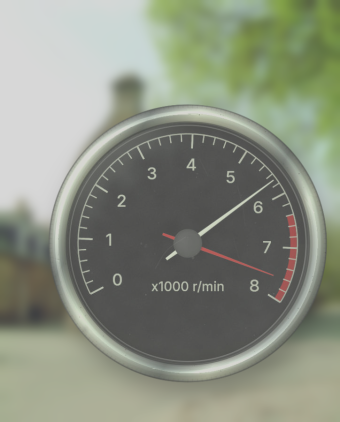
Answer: value=5700 unit=rpm
